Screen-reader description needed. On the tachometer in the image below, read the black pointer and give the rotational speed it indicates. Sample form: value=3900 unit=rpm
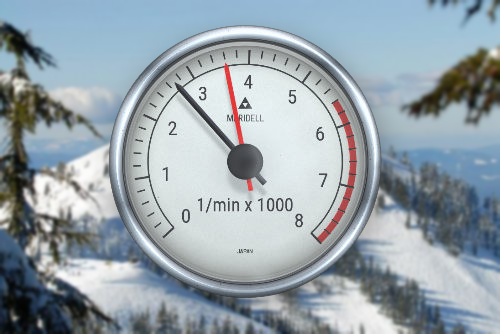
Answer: value=2700 unit=rpm
